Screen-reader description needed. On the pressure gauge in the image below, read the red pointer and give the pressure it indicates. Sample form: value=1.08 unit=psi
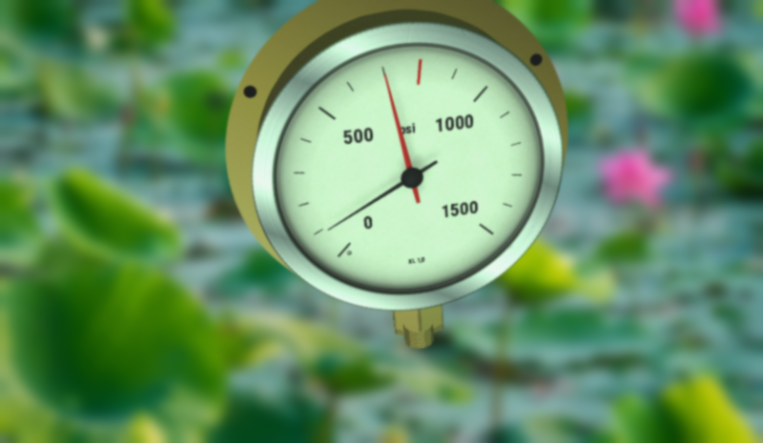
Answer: value=700 unit=psi
